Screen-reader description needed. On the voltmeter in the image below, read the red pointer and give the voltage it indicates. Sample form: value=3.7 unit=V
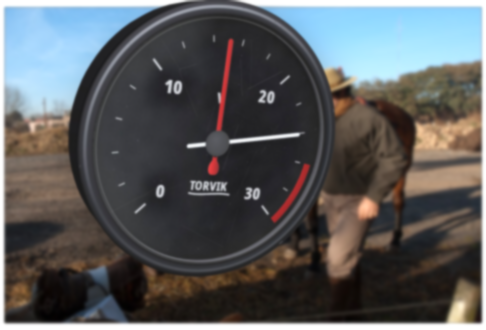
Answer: value=15 unit=V
